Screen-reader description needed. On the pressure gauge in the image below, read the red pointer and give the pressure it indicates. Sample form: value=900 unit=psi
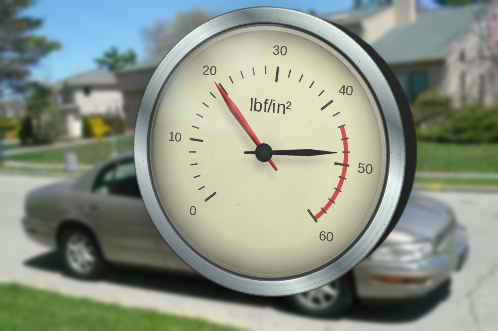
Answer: value=20 unit=psi
